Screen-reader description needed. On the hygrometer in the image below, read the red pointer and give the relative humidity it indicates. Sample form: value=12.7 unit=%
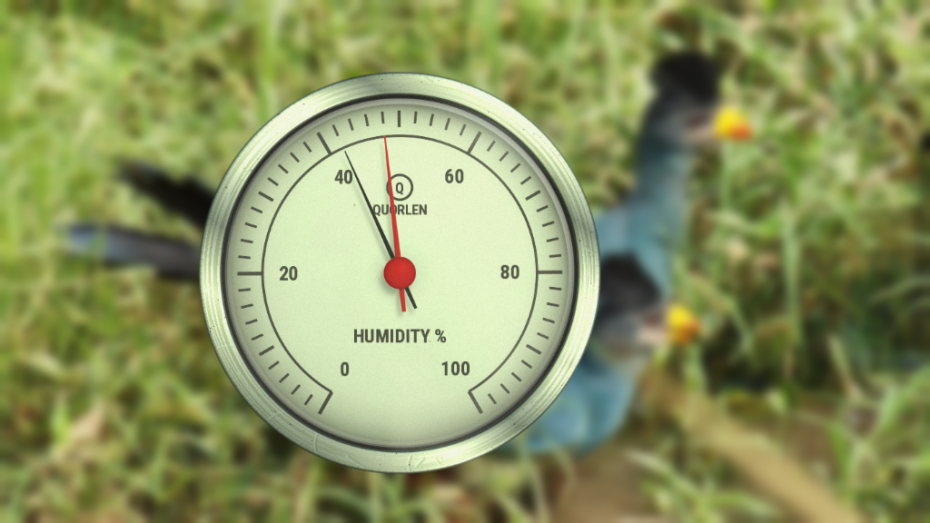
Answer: value=48 unit=%
